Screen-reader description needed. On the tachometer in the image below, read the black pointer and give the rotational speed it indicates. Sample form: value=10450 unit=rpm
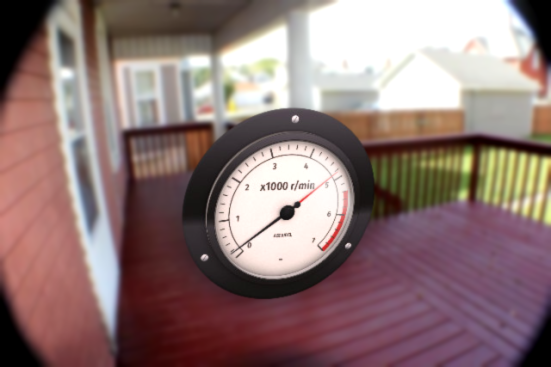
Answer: value=200 unit=rpm
